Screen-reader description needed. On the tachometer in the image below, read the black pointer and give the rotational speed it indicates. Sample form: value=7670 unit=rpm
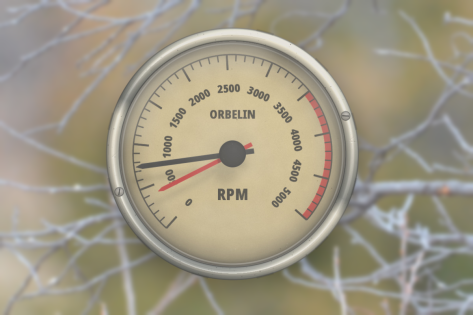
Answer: value=750 unit=rpm
